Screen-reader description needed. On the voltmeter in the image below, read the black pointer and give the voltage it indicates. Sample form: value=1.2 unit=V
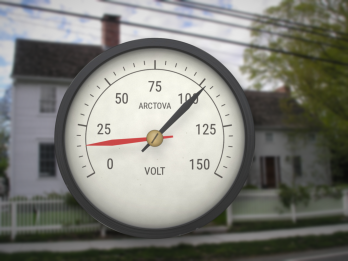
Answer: value=102.5 unit=V
